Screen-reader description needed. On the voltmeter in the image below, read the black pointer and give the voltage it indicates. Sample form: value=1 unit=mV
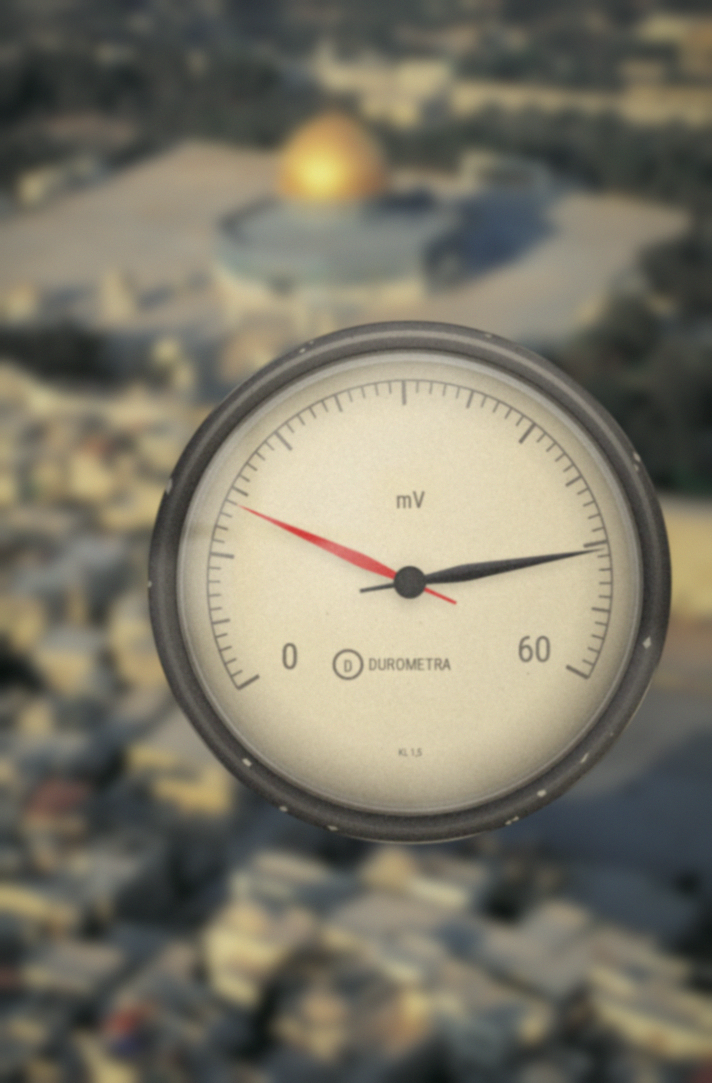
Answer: value=50.5 unit=mV
